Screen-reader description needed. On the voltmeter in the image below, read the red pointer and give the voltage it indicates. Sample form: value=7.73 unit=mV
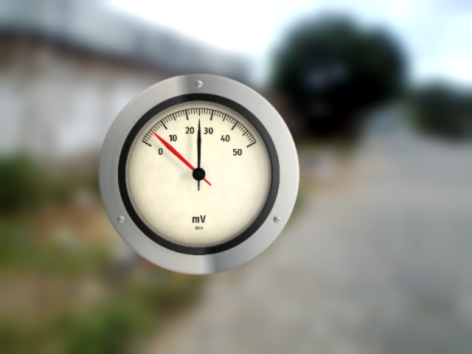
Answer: value=5 unit=mV
